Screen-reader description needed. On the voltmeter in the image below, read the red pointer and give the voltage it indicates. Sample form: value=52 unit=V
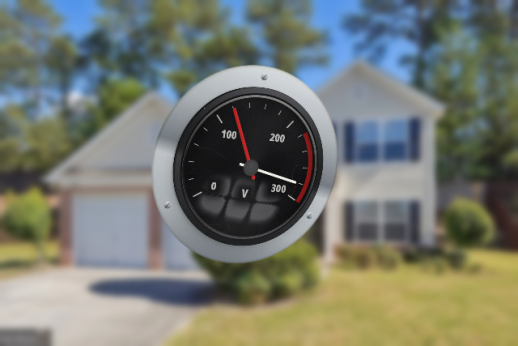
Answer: value=120 unit=V
